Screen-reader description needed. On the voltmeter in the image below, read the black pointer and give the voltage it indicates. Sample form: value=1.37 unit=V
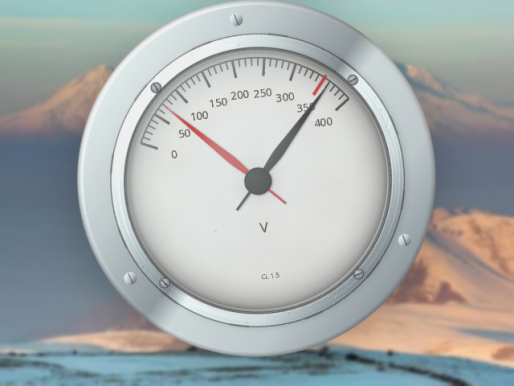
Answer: value=360 unit=V
